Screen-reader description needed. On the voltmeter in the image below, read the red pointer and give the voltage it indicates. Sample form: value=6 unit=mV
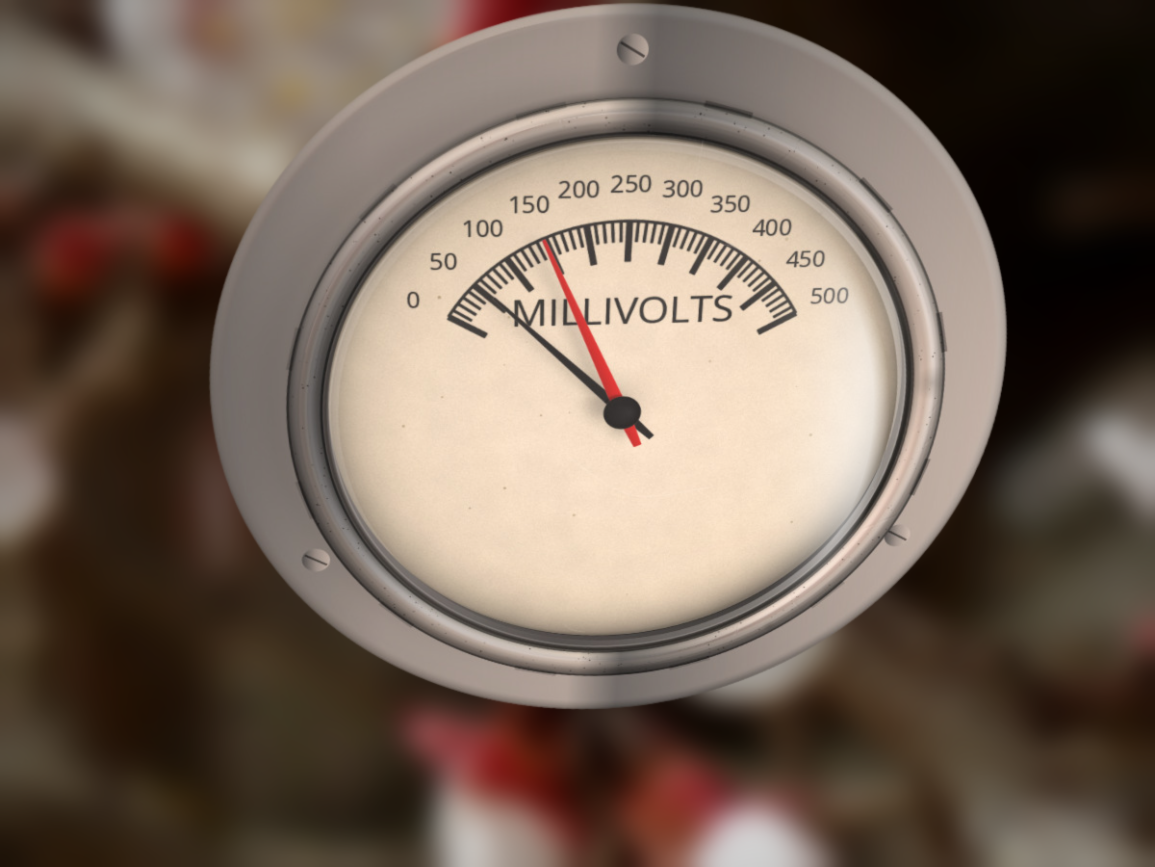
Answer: value=150 unit=mV
